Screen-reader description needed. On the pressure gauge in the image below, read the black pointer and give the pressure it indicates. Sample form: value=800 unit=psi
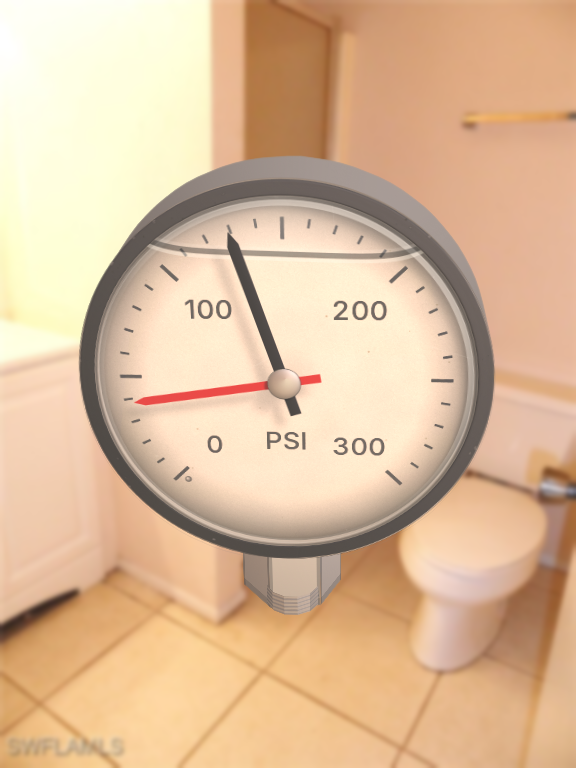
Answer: value=130 unit=psi
